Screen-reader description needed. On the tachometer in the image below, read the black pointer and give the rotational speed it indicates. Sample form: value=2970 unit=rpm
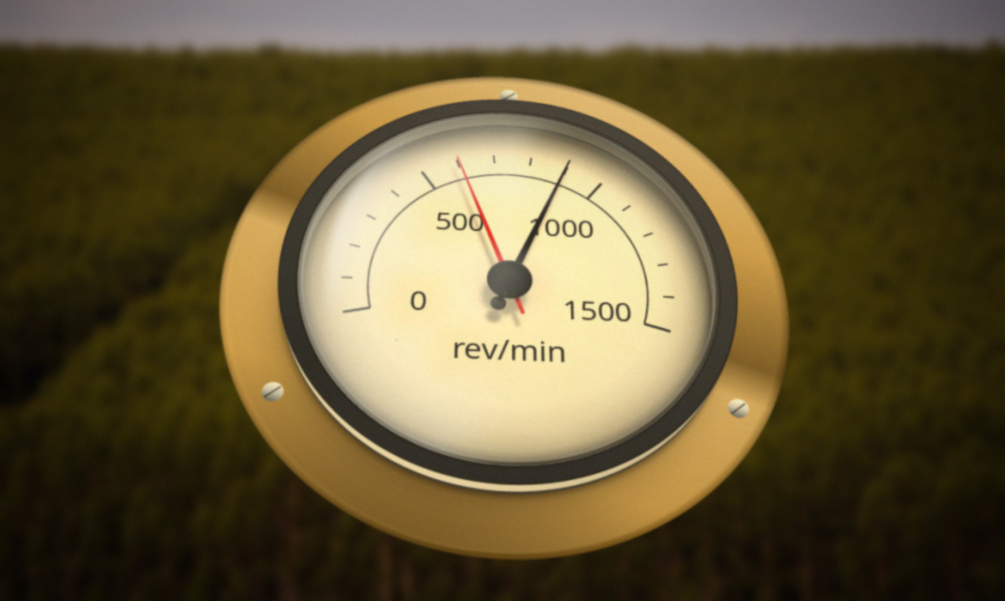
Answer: value=900 unit=rpm
